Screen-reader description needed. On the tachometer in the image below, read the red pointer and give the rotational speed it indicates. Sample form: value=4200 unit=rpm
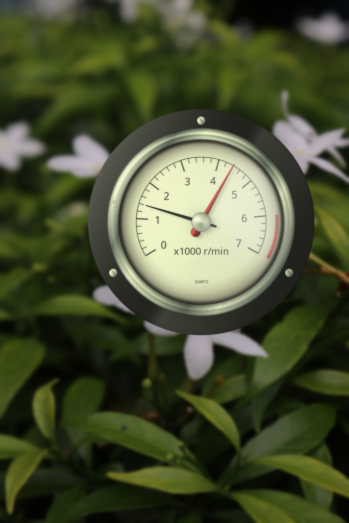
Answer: value=4400 unit=rpm
